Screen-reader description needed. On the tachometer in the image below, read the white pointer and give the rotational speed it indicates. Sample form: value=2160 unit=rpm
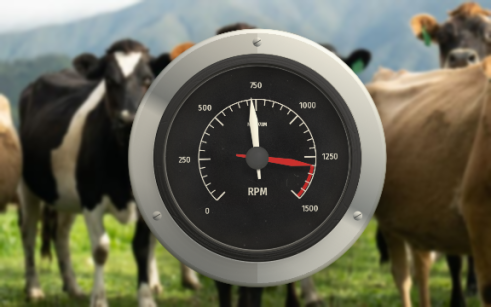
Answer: value=725 unit=rpm
